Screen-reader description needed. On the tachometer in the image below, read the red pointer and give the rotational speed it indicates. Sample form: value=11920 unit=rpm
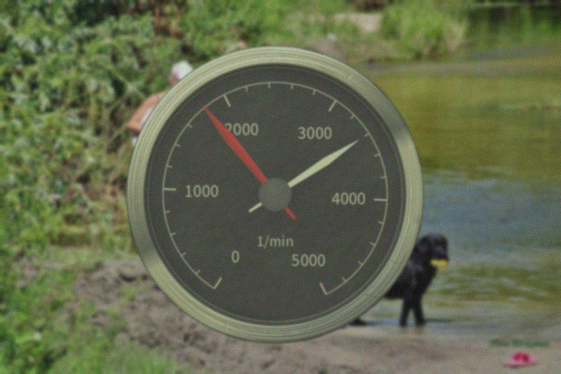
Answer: value=1800 unit=rpm
